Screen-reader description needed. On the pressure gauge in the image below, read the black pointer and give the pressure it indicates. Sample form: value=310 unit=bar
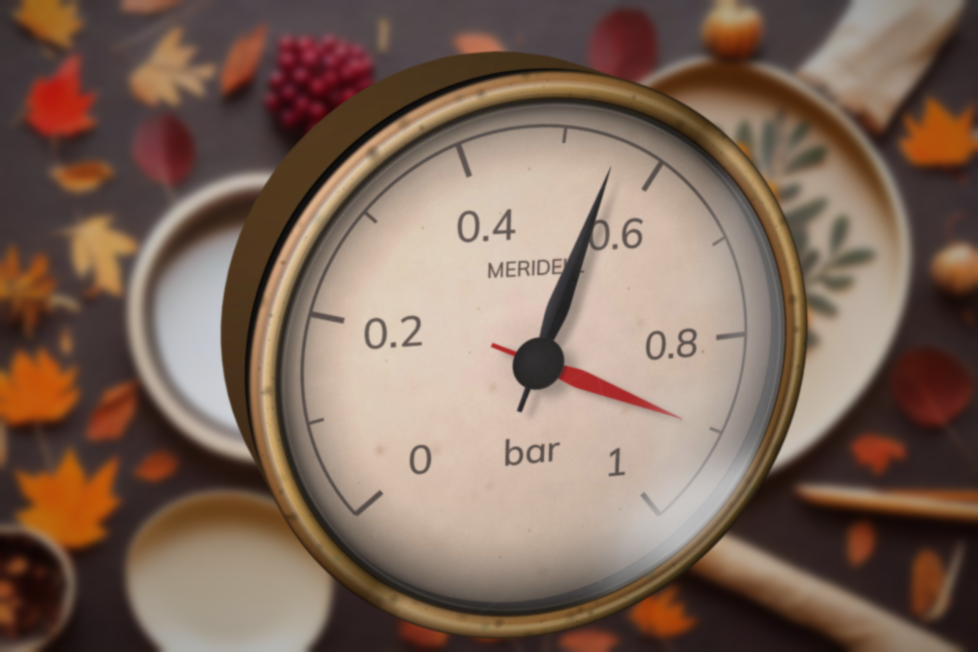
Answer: value=0.55 unit=bar
